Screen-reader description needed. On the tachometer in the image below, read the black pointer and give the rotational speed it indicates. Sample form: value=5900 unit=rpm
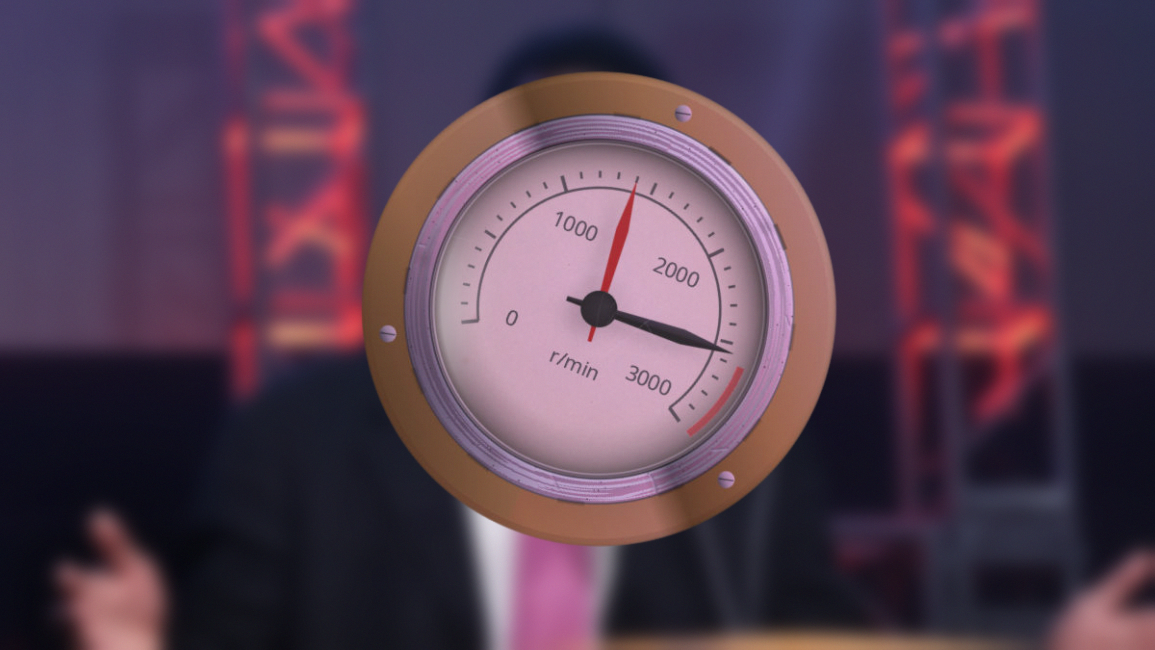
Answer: value=2550 unit=rpm
